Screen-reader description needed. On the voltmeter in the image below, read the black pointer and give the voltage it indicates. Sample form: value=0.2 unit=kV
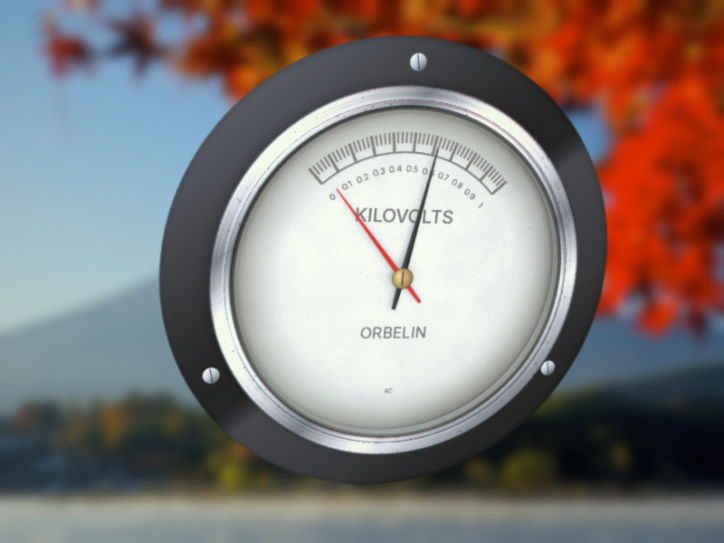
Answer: value=0.6 unit=kV
